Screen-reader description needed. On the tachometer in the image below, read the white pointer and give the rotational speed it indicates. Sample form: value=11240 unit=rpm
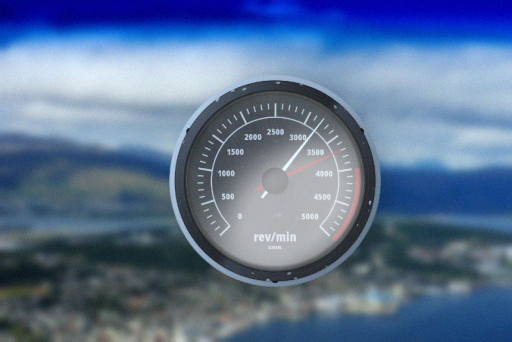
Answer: value=3200 unit=rpm
